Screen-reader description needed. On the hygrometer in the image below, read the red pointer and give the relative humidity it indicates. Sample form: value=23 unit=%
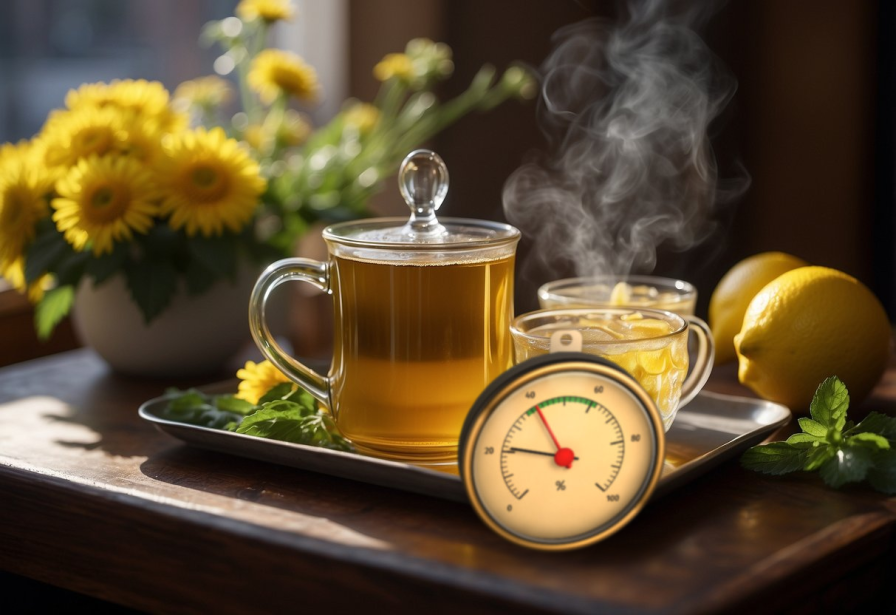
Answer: value=40 unit=%
